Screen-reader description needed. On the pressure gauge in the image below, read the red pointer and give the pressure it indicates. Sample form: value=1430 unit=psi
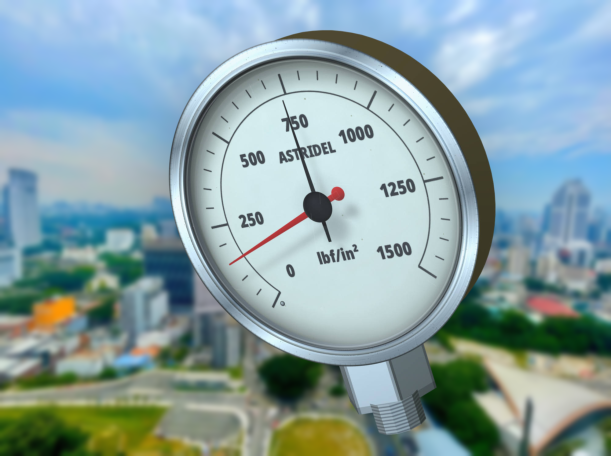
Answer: value=150 unit=psi
